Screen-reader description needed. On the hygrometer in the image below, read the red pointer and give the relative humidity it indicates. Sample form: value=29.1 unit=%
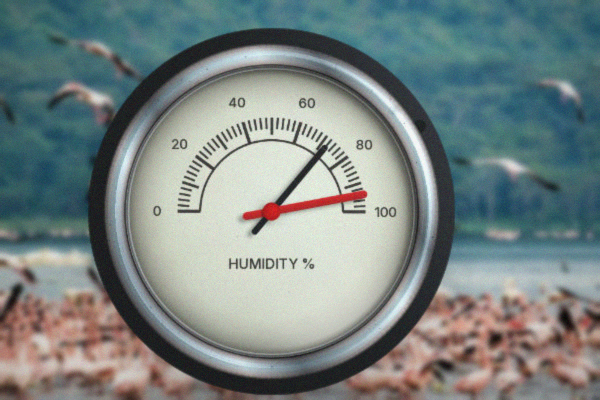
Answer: value=94 unit=%
